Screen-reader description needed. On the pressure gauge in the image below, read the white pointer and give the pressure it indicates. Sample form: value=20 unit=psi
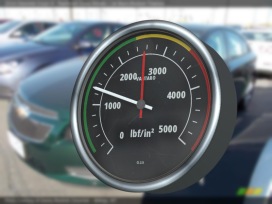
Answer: value=1300 unit=psi
